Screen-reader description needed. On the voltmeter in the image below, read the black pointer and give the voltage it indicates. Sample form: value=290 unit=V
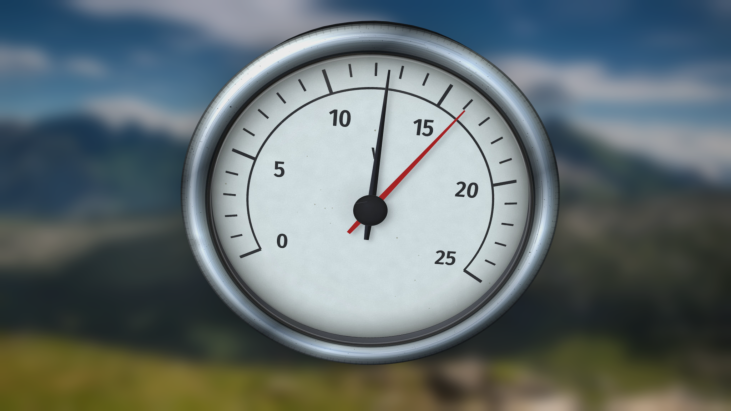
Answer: value=12.5 unit=V
